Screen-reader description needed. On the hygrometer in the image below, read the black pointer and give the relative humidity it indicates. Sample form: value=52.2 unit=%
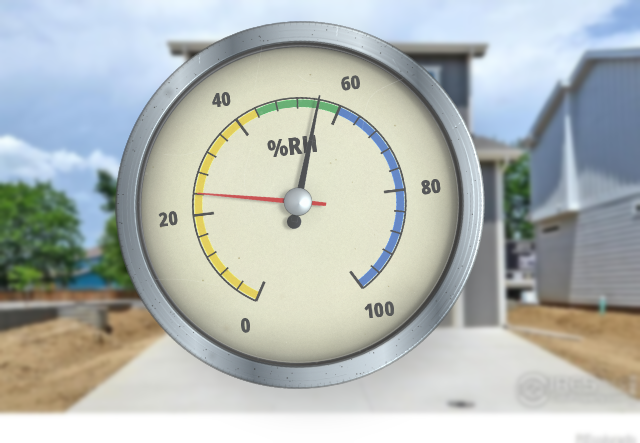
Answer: value=56 unit=%
